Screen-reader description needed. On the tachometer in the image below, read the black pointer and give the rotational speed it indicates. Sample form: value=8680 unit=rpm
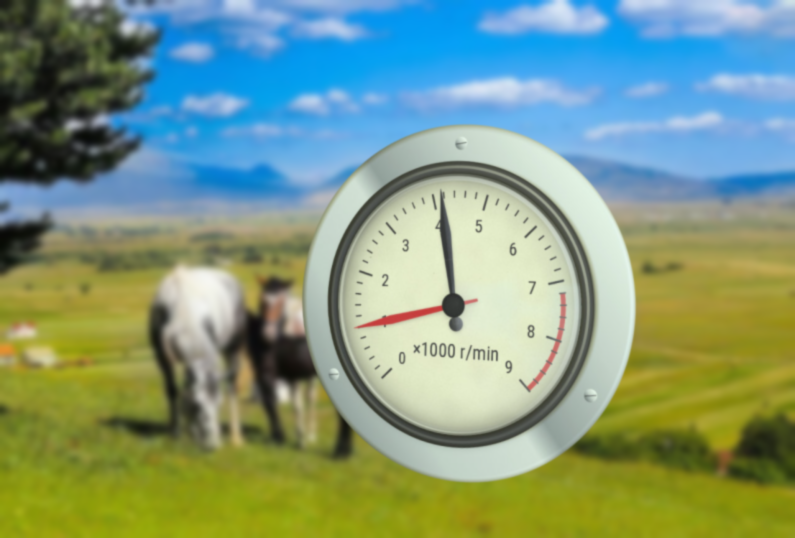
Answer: value=4200 unit=rpm
